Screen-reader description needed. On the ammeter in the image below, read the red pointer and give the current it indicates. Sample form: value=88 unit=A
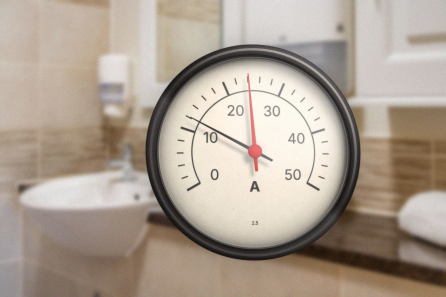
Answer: value=24 unit=A
